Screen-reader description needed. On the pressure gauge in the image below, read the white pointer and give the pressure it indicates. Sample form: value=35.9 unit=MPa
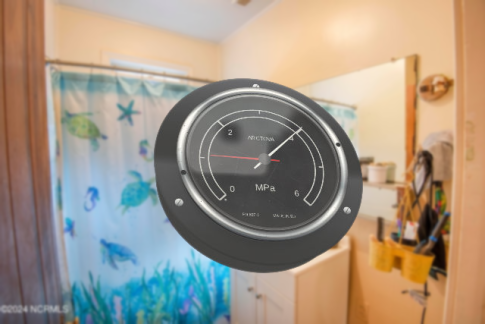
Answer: value=4 unit=MPa
